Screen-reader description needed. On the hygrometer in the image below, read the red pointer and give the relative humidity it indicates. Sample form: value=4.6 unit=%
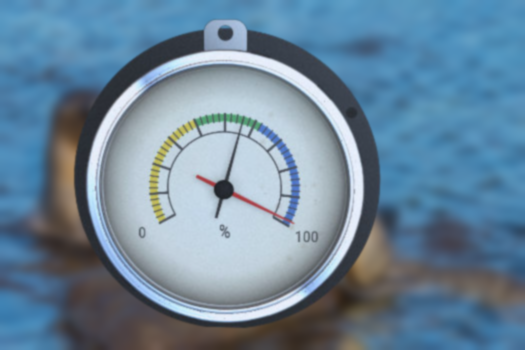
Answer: value=98 unit=%
